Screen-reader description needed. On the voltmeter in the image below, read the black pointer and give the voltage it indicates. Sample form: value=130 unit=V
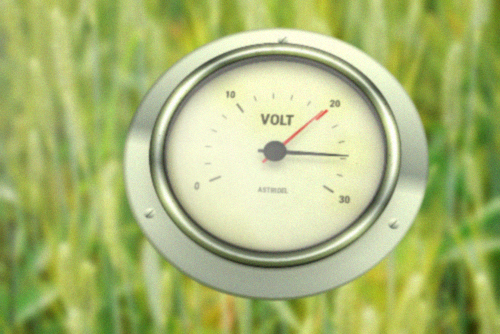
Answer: value=26 unit=V
